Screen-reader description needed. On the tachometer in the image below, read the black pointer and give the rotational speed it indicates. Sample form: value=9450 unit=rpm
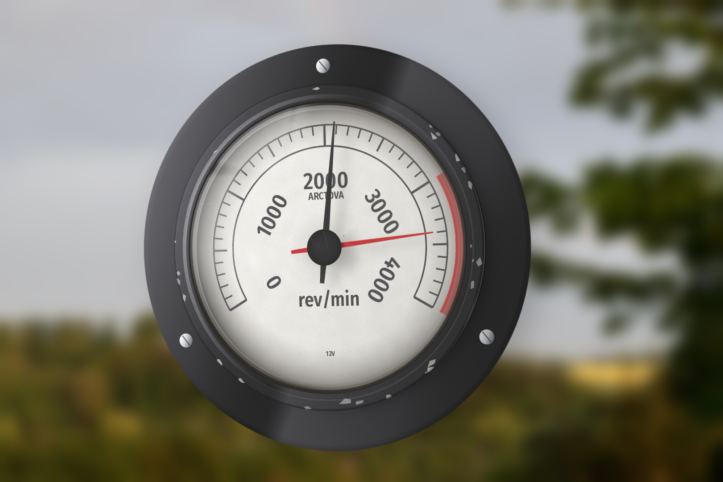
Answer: value=2100 unit=rpm
